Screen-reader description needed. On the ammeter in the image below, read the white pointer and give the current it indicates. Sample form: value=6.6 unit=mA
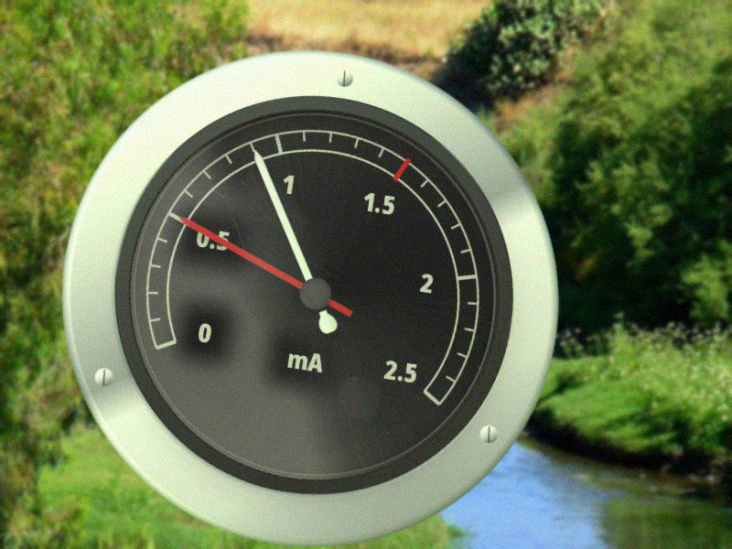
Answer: value=0.9 unit=mA
